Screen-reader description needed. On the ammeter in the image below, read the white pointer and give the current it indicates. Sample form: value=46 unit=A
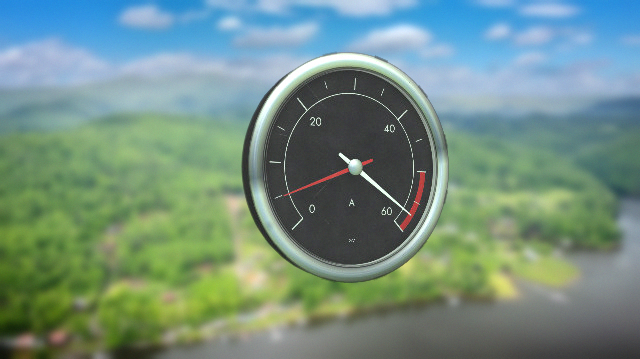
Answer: value=57.5 unit=A
